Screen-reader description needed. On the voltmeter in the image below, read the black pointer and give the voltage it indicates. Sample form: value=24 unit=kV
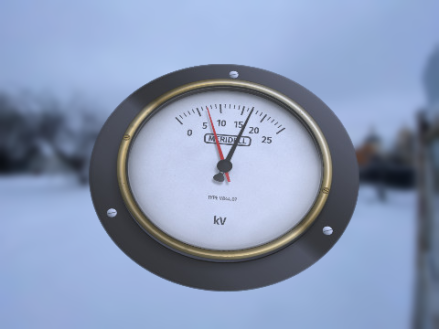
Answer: value=17 unit=kV
